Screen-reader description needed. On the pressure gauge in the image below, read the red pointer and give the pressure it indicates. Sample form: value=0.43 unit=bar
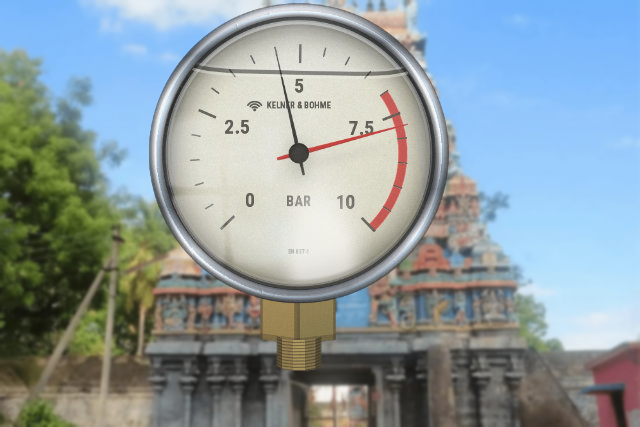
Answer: value=7.75 unit=bar
